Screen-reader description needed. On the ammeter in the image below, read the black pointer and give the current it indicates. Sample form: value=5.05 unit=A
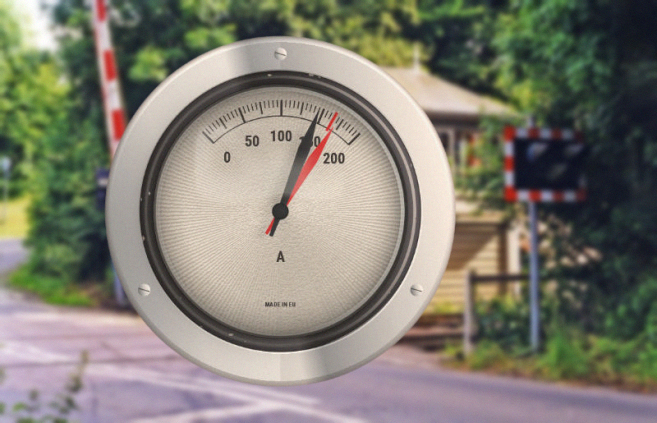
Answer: value=145 unit=A
